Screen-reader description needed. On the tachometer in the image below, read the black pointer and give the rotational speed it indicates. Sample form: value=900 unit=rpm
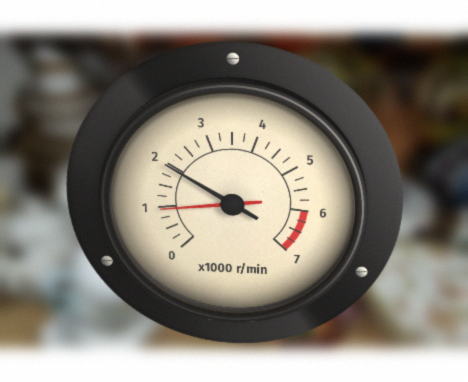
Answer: value=2000 unit=rpm
